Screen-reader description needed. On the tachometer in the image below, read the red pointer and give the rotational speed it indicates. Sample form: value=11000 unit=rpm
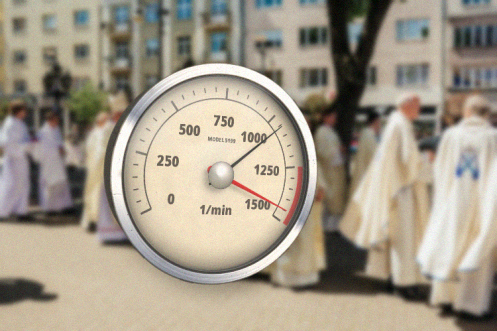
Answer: value=1450 unit=rpm
